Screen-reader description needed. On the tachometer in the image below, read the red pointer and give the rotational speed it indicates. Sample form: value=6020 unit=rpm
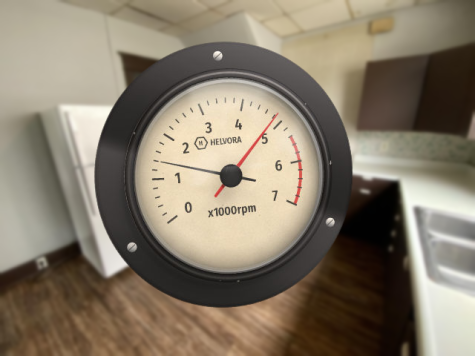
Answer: value=4800 unit=rpm
